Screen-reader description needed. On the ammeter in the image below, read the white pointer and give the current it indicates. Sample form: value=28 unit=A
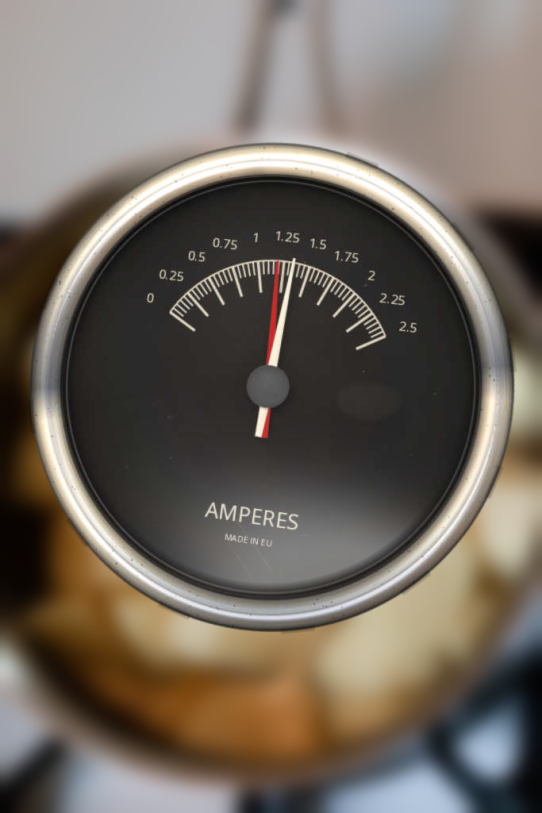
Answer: value=1.35 unit=A
